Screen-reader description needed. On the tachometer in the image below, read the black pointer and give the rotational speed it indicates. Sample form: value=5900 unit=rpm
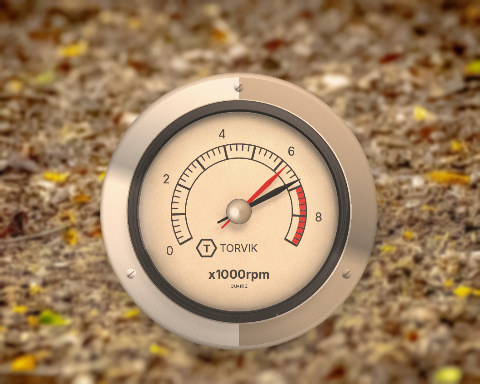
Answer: value=6800 unit=rpm
